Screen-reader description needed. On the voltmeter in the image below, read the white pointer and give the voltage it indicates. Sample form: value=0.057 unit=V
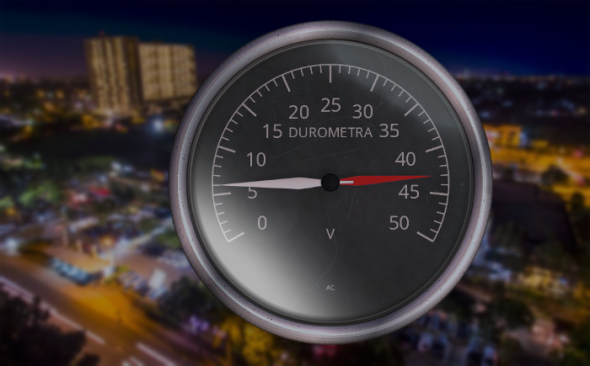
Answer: value=6 unit=V
